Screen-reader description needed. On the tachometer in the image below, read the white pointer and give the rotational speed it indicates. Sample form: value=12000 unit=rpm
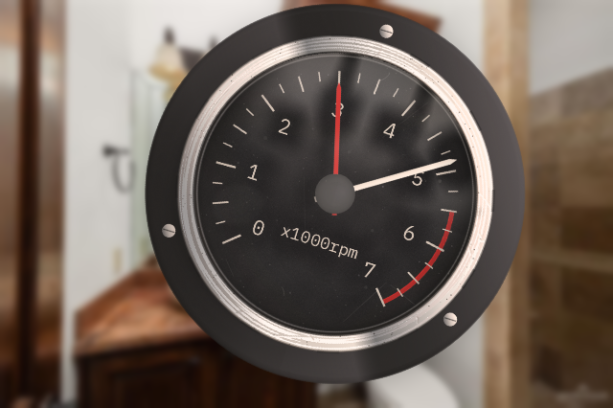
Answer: value=4875 unit=rpm
